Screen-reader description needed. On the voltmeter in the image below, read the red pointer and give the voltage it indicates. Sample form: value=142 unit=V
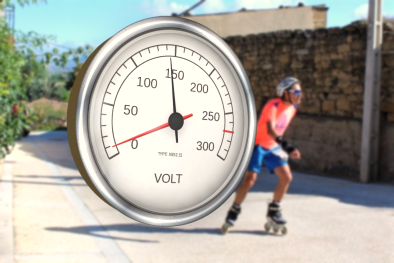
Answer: value=10 unit=V
